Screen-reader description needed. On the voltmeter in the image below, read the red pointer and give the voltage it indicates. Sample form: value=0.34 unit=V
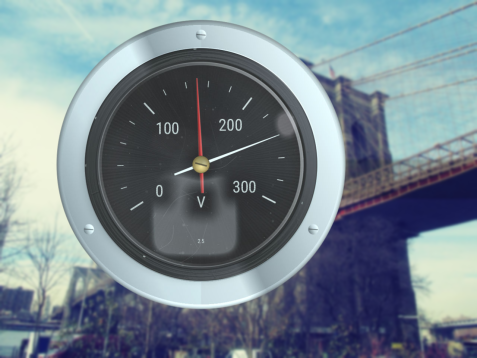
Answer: value=150 unit=V
